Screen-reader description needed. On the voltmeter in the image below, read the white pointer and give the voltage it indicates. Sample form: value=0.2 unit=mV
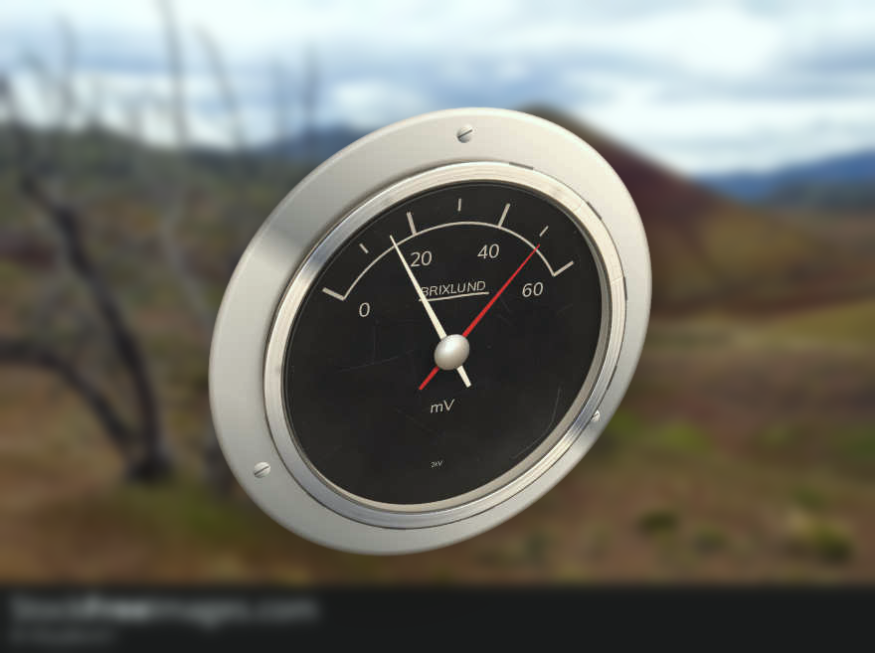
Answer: value=15 unit=mV
